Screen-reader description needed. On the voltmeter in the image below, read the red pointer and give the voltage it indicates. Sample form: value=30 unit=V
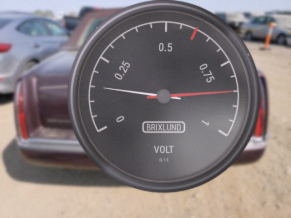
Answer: value=0.85 unit=V
